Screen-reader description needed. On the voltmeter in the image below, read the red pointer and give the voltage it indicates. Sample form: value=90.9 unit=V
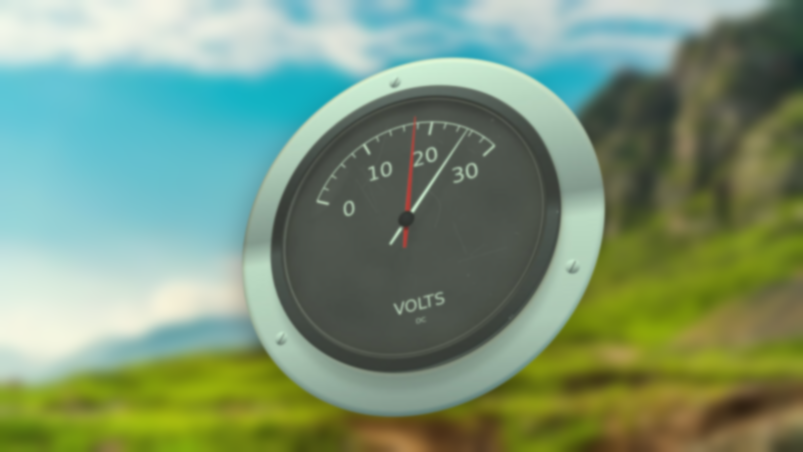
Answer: value=18 unit=V
